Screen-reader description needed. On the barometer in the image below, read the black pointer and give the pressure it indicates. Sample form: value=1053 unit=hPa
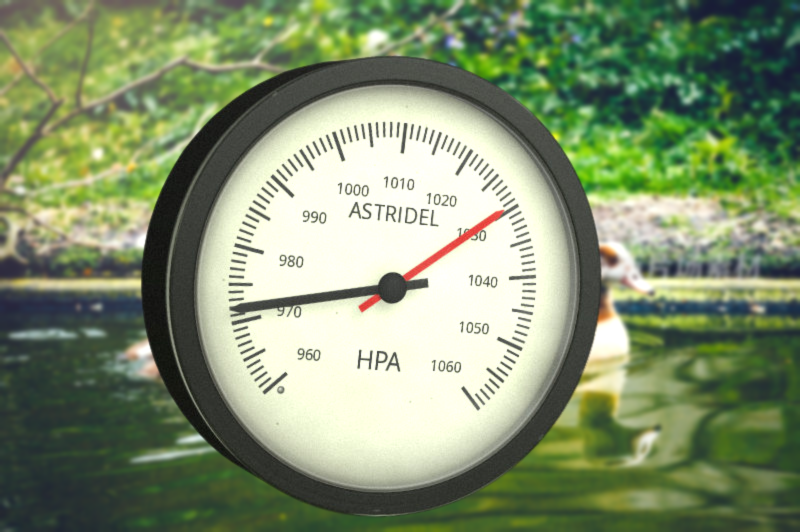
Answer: value=972 unit=hPa
